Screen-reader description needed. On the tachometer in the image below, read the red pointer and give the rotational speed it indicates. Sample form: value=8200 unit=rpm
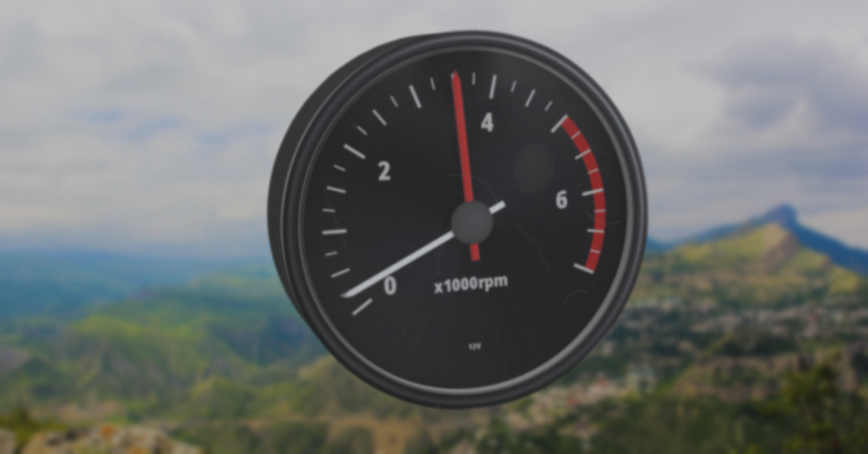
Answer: value=3500 unit=rpm
